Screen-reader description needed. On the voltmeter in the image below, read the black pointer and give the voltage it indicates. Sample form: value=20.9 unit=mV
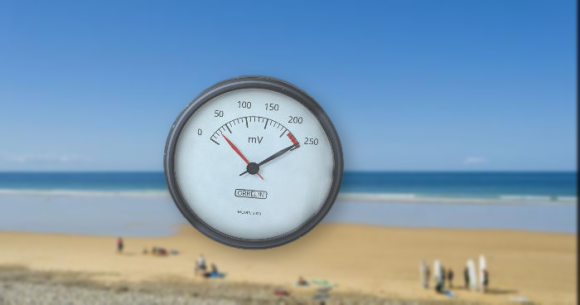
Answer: value=240 unit=mV
